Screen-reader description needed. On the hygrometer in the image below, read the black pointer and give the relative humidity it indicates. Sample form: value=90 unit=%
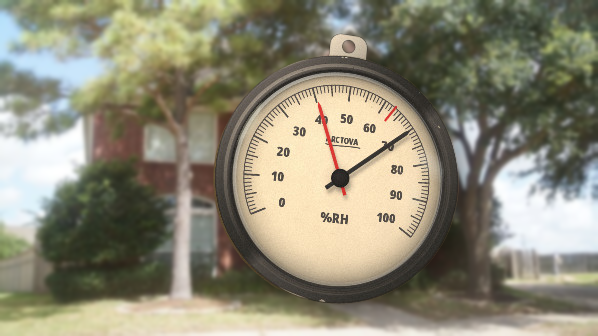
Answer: value=70 unit=%
